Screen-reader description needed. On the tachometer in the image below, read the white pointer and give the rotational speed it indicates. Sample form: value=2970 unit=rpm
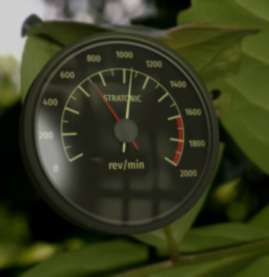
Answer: value=1050 unit=rpm
